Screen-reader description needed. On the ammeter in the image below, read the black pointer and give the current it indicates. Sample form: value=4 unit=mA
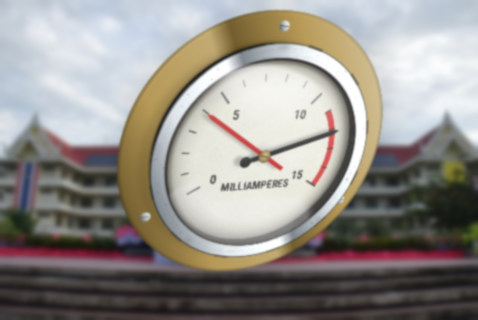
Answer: value=12 unit=mA
